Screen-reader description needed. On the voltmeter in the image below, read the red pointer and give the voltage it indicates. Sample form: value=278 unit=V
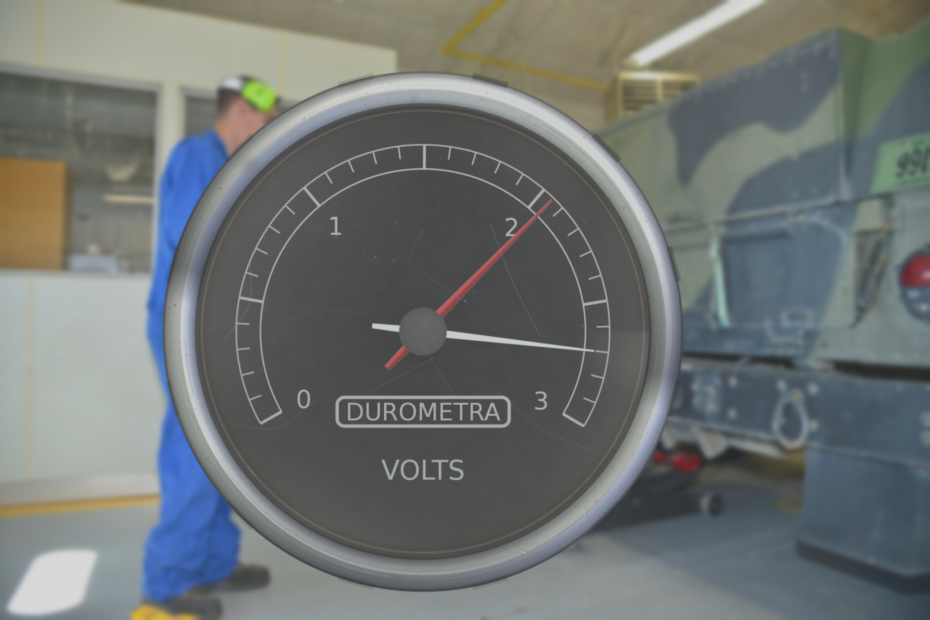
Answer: value=2.05 unit=V
